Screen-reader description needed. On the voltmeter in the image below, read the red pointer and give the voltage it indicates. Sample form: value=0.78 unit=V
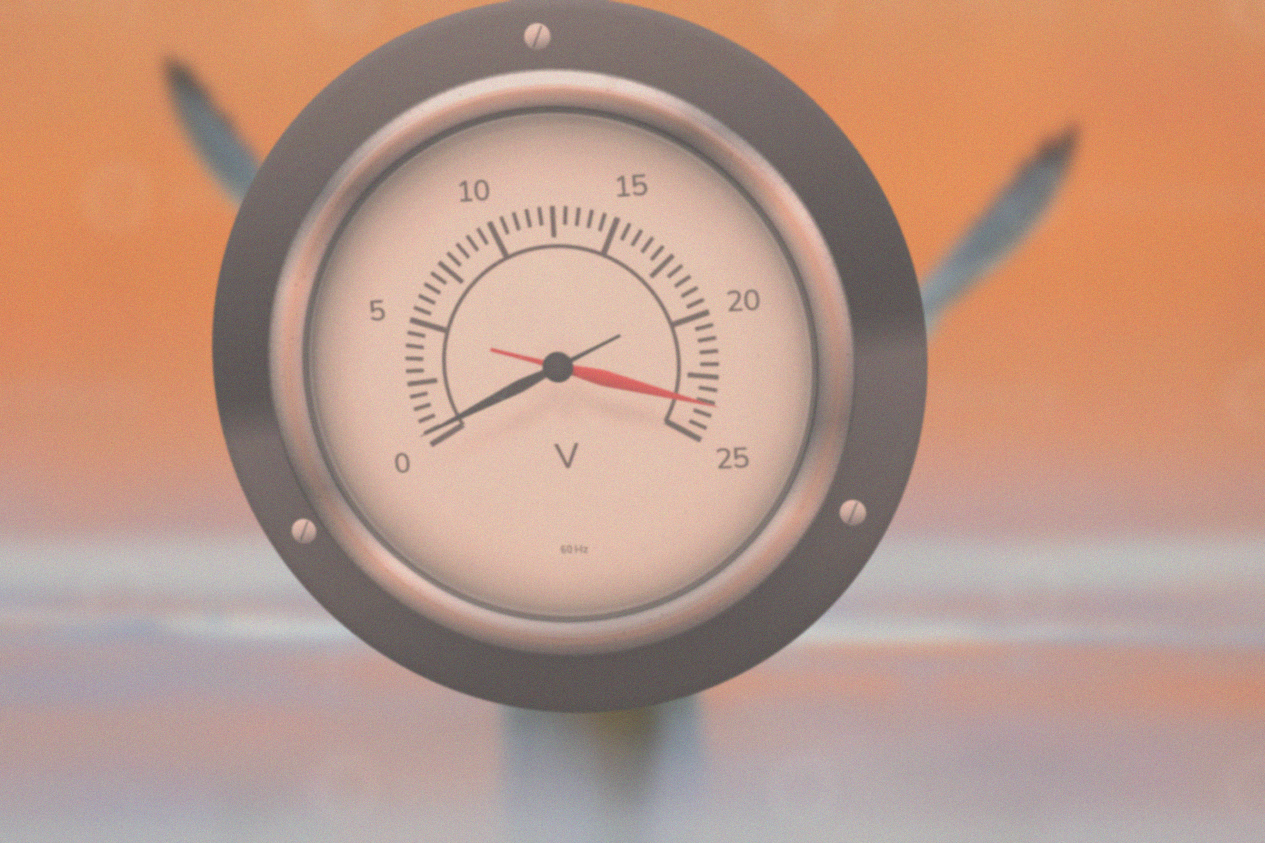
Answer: value=23.5 unit=V
